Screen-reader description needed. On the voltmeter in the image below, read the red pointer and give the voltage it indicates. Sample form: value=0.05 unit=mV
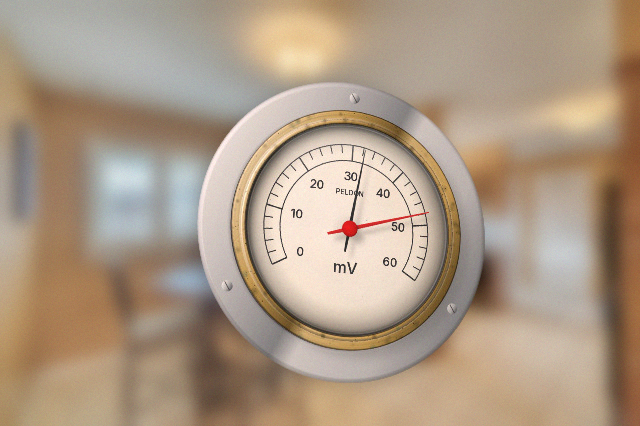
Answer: value=48 unit=mV
